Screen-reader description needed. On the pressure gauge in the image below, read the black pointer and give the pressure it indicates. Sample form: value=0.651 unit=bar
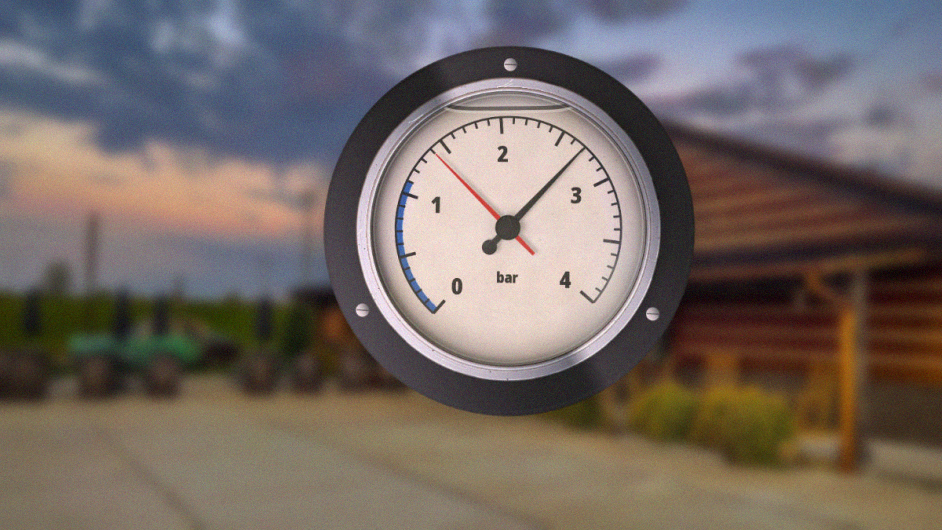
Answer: value=2.7 unit=bar
